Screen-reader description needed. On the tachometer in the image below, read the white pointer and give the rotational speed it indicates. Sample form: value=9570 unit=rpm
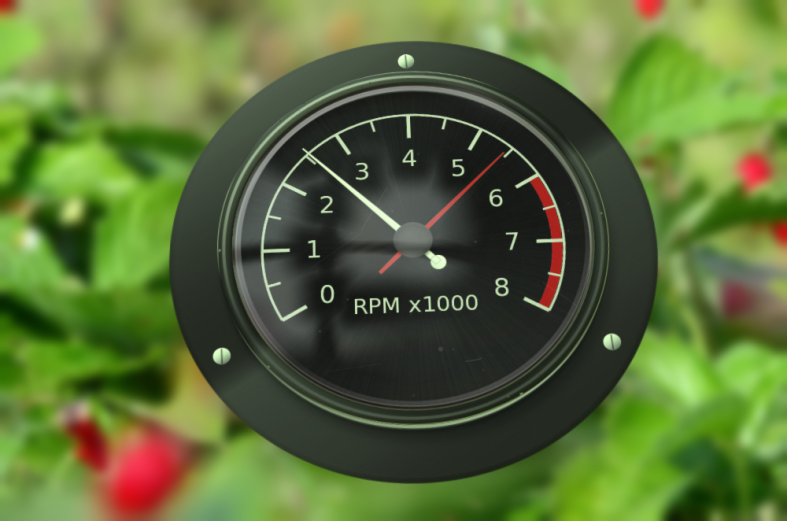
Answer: value=2500 unit=rpm
